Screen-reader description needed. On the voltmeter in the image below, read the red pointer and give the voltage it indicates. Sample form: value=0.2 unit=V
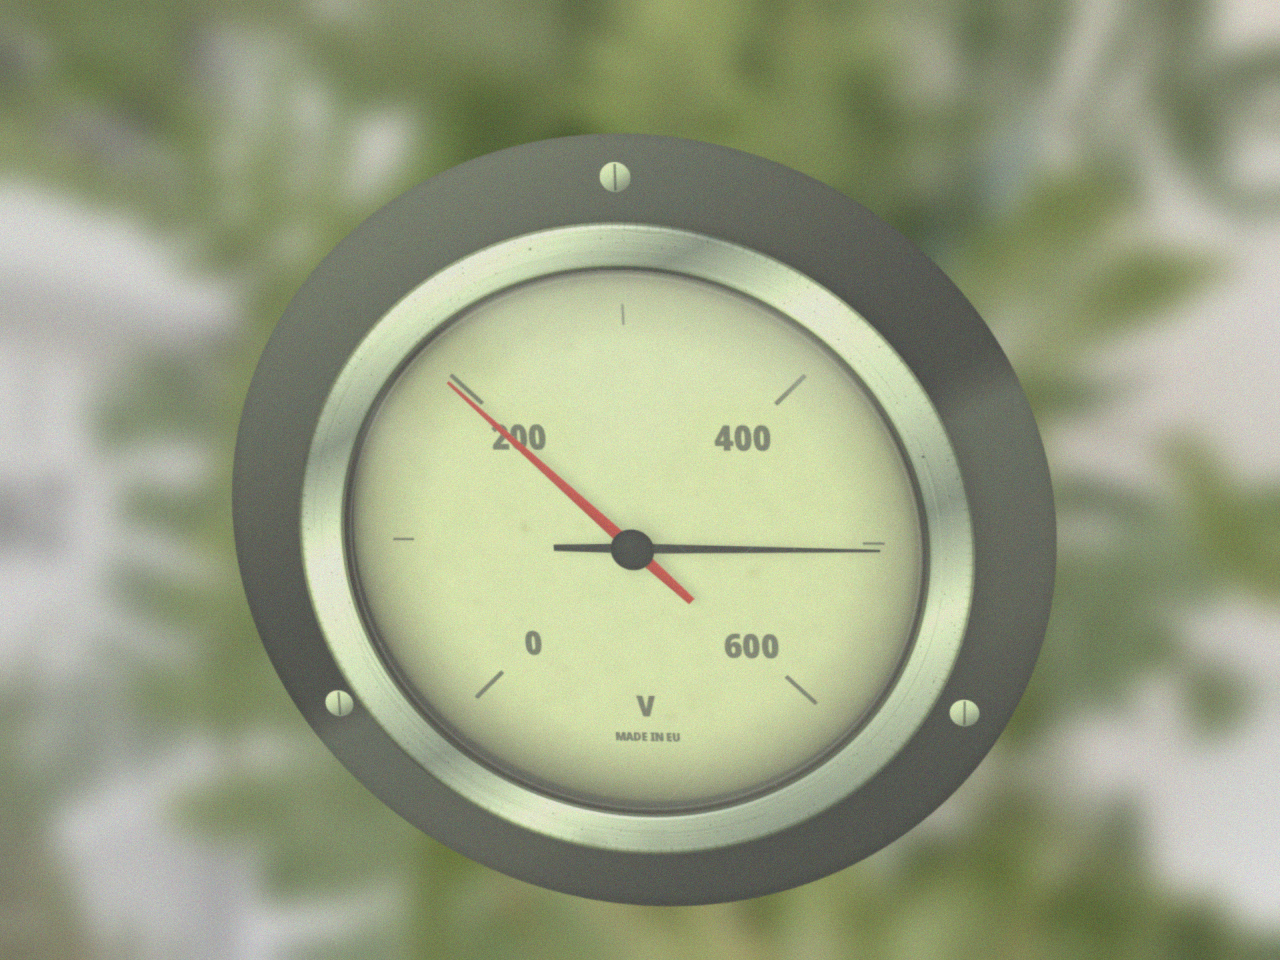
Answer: value=200 unit=V
